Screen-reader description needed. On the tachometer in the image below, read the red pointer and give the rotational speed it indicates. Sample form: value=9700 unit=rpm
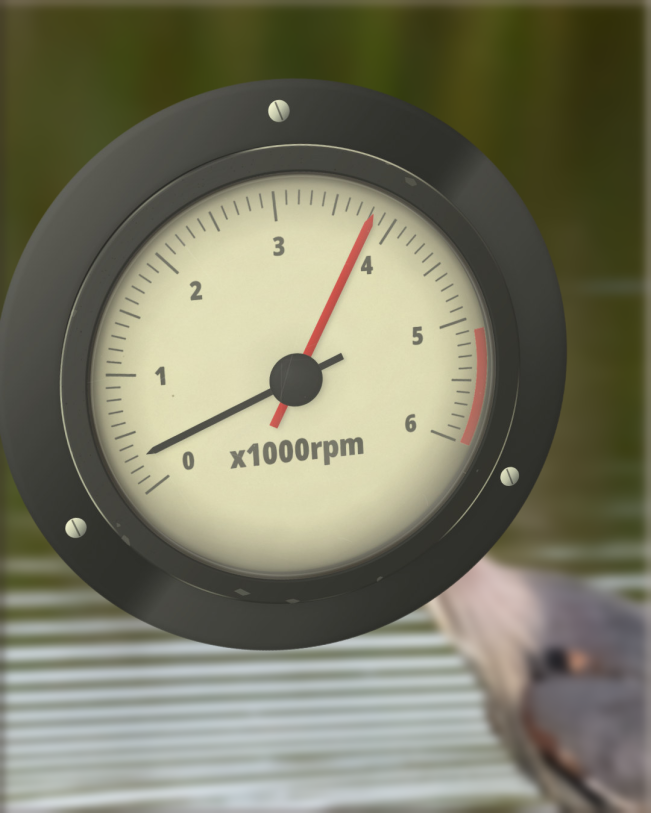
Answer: value=3800 unit=rpm
